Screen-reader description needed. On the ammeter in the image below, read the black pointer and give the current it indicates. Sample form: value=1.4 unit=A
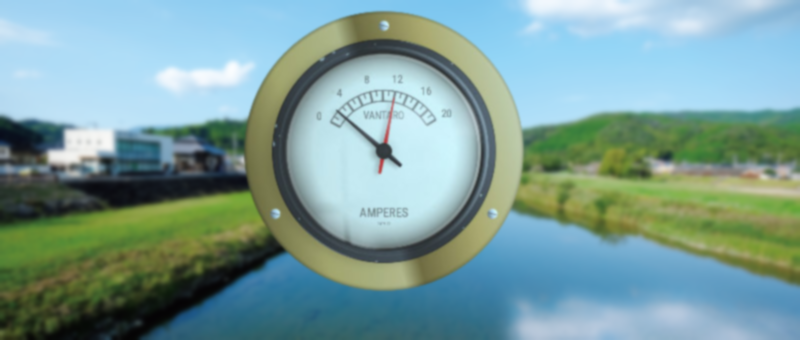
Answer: value=2 unit=A
